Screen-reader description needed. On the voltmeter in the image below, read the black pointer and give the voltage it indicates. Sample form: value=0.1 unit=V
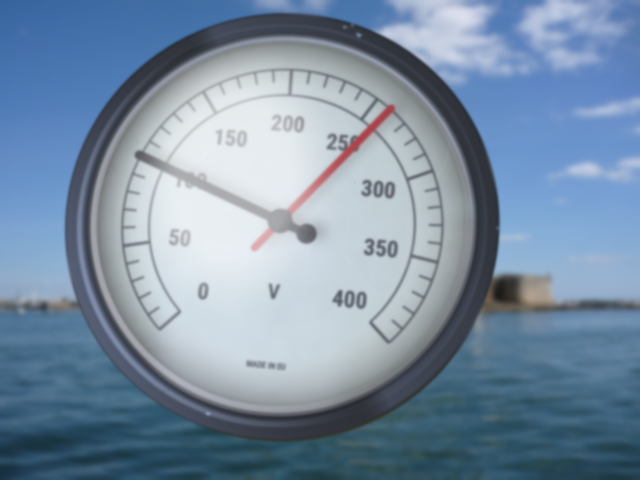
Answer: value=100 unit=V
